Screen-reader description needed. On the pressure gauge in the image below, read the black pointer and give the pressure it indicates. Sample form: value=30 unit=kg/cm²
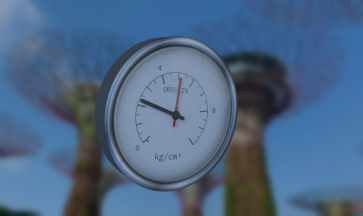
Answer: value=2.25 unit=kg/cm²
